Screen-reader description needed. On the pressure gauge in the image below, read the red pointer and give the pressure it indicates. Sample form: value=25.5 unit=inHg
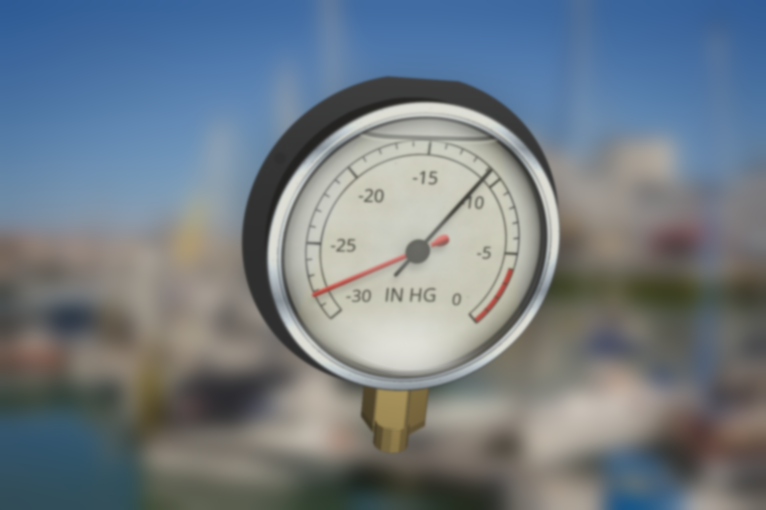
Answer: value=-28 unit=inHg
